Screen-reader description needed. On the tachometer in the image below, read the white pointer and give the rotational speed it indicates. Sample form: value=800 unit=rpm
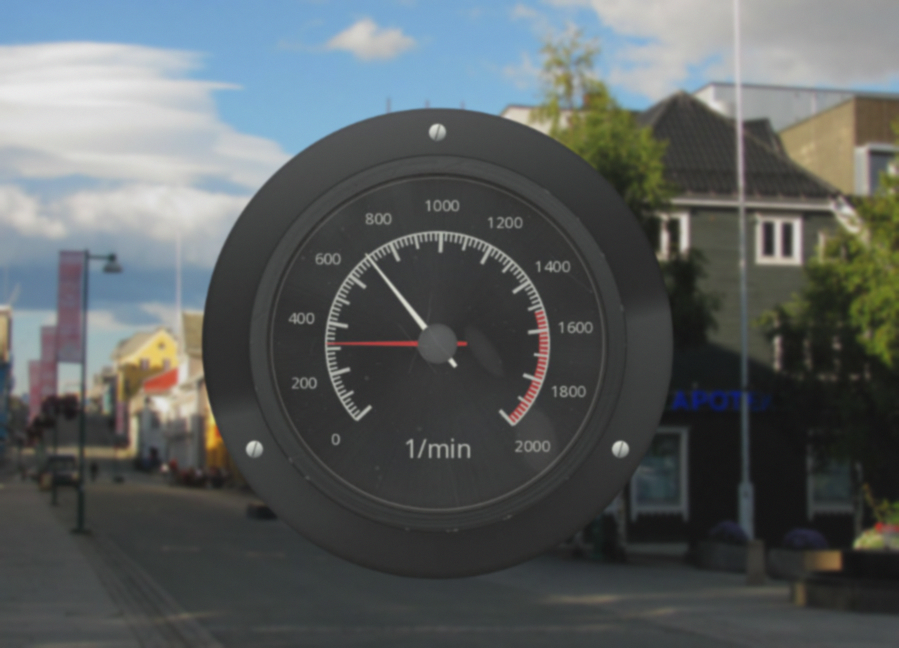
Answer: value=700 unit=rpm
